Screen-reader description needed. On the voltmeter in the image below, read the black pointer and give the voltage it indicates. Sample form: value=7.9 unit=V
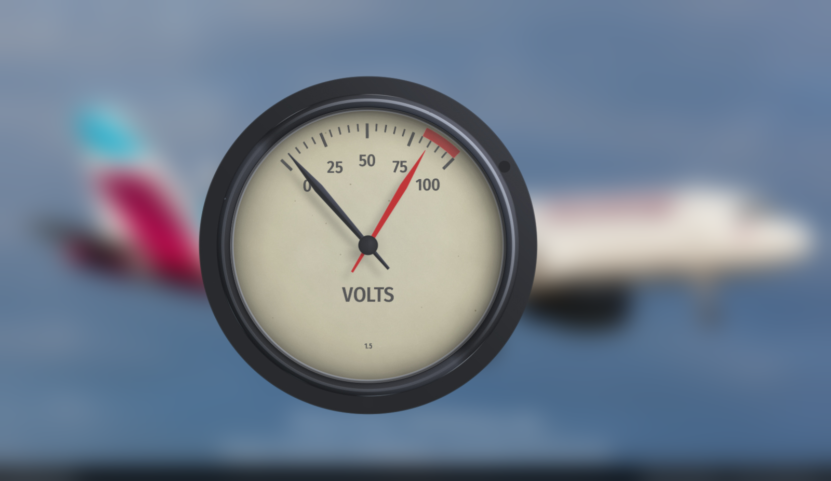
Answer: value=5 unit=V
